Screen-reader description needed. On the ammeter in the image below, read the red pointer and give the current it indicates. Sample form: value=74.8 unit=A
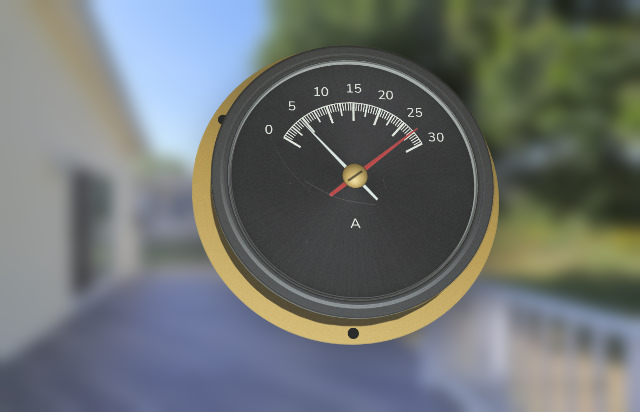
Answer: value=27.5 unit=A
